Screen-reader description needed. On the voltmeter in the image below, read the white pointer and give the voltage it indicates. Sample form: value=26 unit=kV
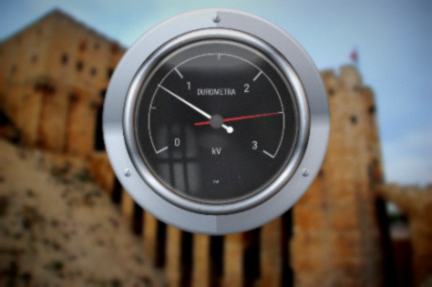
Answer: value=0.75 unit=kV
